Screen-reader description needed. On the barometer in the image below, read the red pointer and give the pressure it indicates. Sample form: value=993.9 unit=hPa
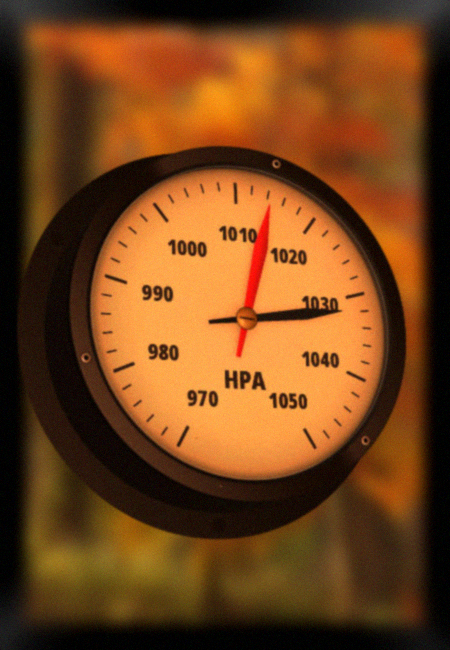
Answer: value=1014 unit=hPa
